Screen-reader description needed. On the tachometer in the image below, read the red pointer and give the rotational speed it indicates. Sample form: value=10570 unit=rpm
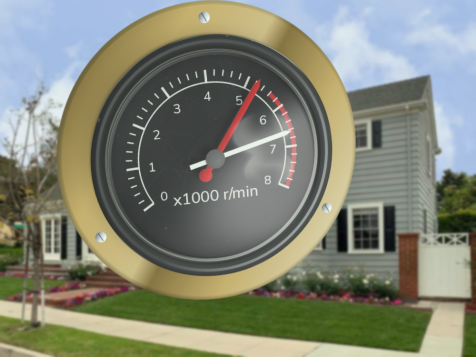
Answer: value=5200 unit=rpm
